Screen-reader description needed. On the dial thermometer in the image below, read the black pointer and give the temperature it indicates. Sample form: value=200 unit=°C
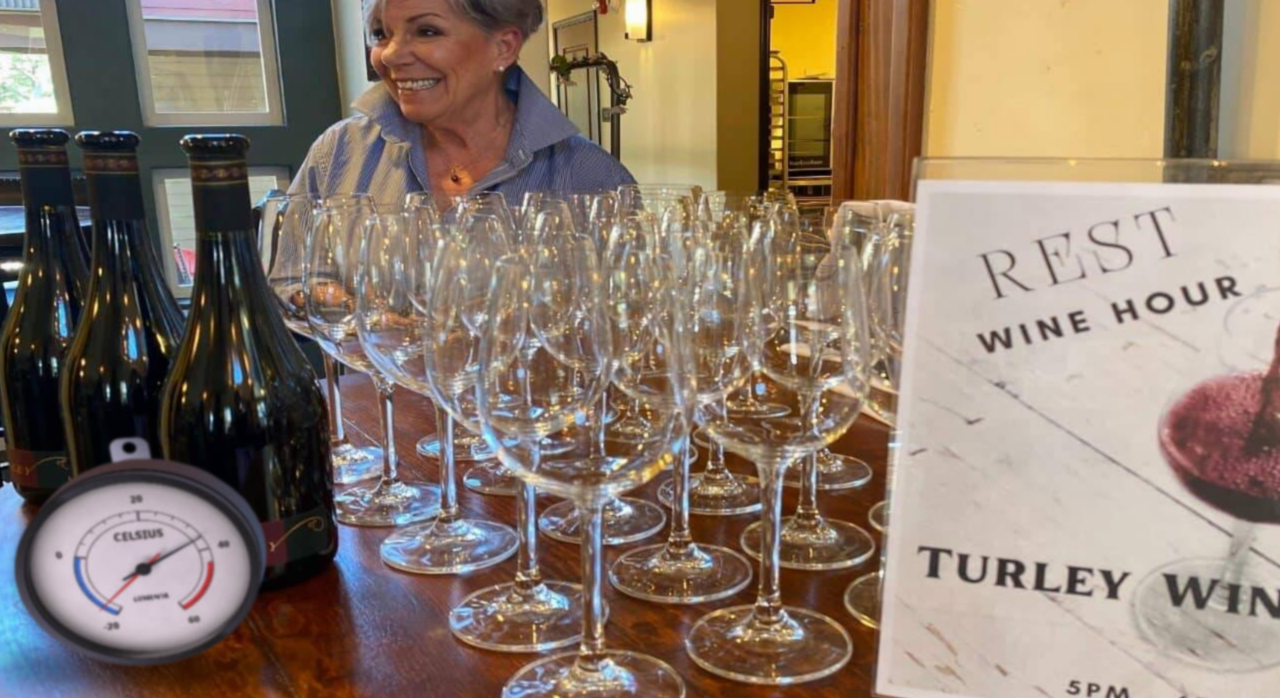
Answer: value=36 unit=°C
